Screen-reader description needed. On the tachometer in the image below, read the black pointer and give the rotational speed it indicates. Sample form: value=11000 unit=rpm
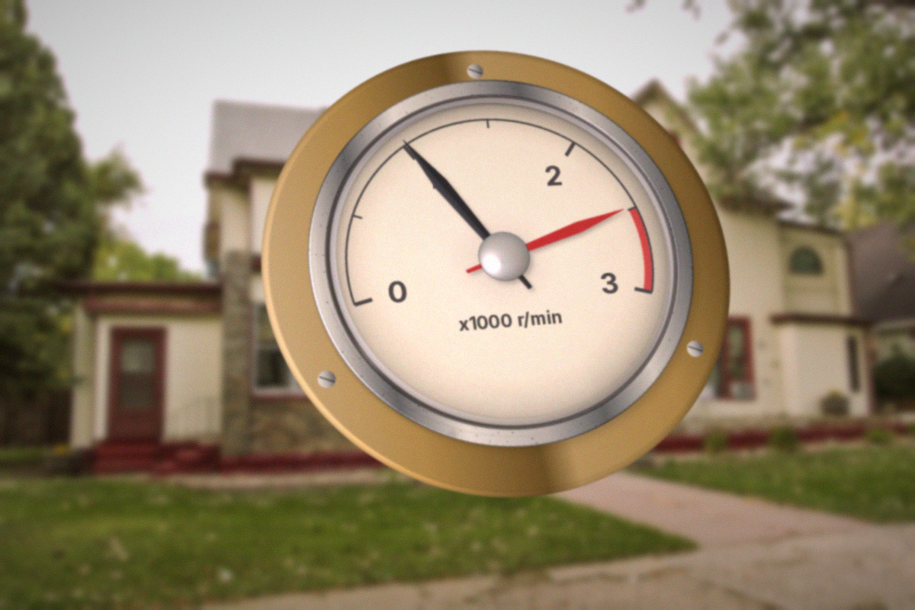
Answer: value=1000 unit=rpm
